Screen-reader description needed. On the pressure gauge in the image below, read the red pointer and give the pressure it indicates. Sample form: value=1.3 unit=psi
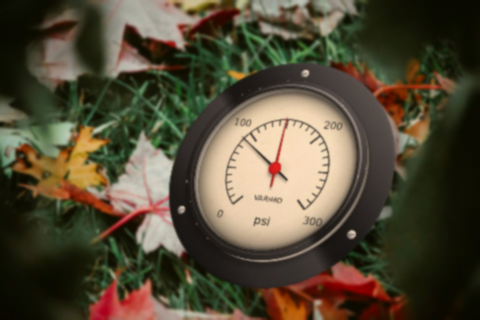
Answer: value=150 unit=psi
